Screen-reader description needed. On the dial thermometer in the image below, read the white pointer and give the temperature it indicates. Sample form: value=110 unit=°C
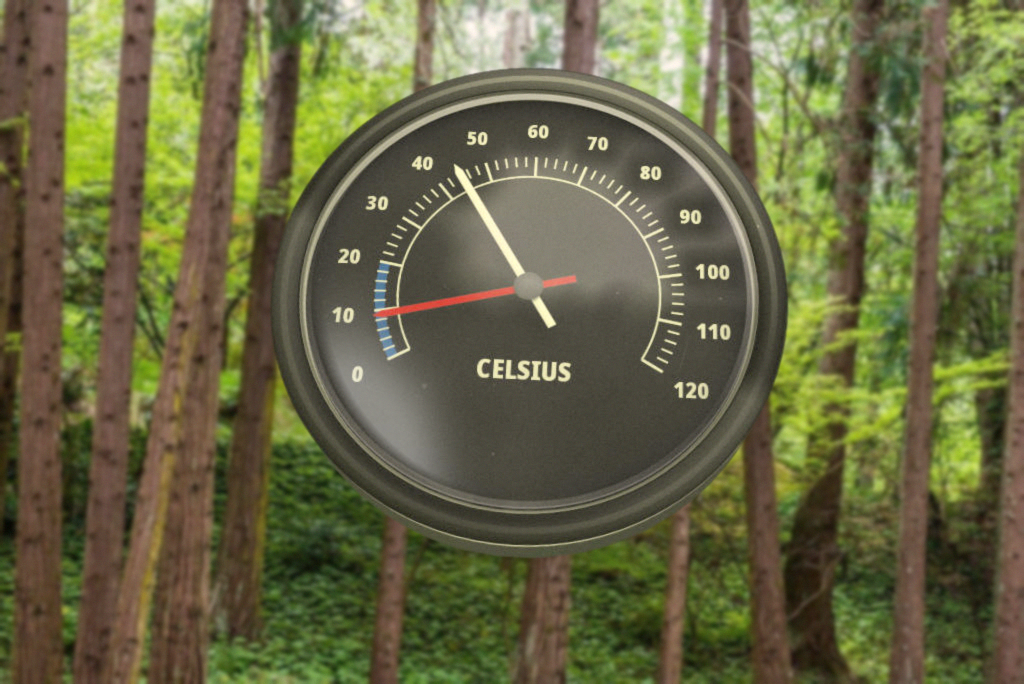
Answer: value=44 unit=°C
